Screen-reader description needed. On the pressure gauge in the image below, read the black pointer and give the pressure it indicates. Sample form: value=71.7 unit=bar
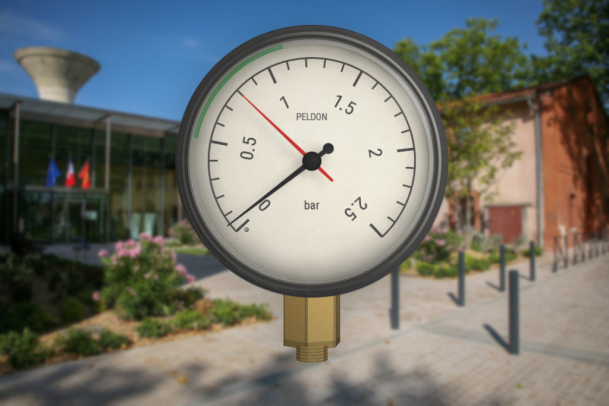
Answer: value=0.05 unit=bar
